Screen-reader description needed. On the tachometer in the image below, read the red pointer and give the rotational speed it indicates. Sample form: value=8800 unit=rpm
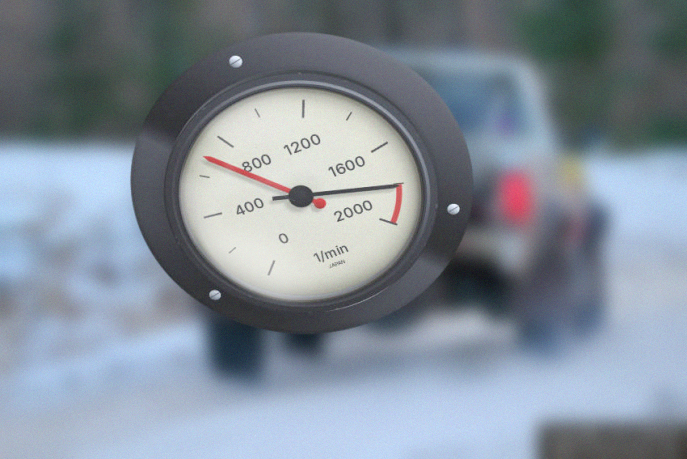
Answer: value=700 unit=rpm
